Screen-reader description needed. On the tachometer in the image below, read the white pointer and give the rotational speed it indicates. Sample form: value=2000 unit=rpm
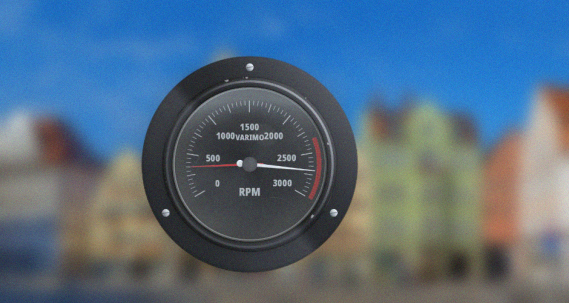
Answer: value=2700 unit=rpm
